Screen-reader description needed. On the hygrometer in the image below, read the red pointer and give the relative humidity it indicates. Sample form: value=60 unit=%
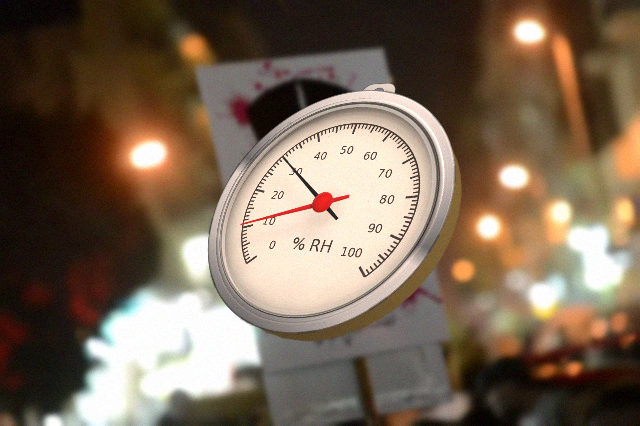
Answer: value=10 unit=%
